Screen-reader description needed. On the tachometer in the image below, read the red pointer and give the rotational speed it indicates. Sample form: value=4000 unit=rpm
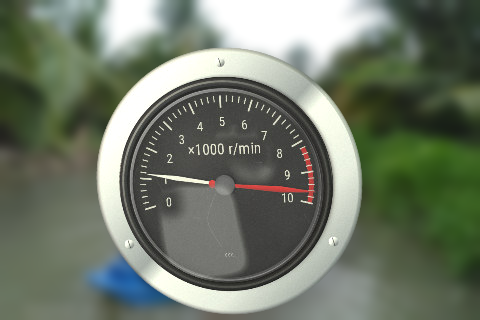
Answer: value=9600 unit=rpm
